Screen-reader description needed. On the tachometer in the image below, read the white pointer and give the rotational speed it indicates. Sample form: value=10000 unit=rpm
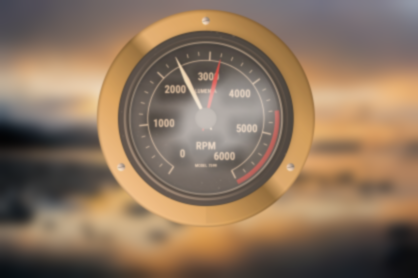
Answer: value=2400 unit=rpm
